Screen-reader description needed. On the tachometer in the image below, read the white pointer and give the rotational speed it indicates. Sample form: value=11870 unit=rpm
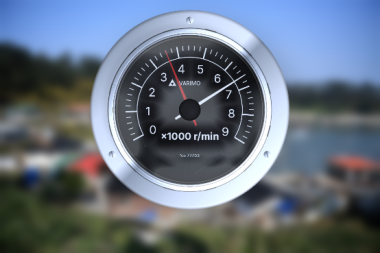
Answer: value=6600 unit=rpm
